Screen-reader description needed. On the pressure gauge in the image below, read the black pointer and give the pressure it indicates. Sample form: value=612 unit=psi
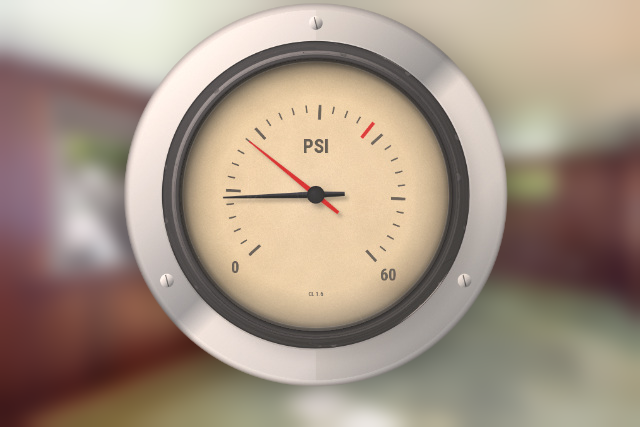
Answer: value=9 unit=psi
